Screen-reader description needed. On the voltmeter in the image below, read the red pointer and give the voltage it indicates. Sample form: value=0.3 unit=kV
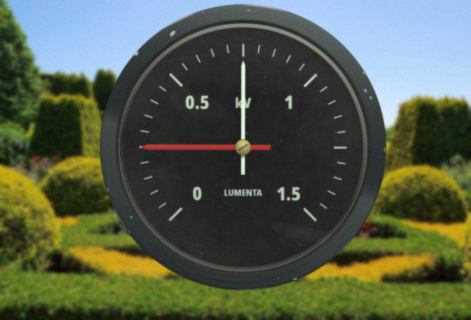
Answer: value=0.25 unit=kV
